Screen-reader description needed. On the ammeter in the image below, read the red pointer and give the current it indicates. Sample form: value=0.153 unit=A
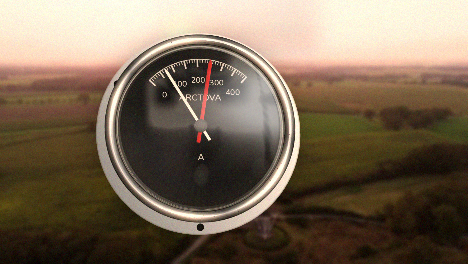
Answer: value=250 unit=A
